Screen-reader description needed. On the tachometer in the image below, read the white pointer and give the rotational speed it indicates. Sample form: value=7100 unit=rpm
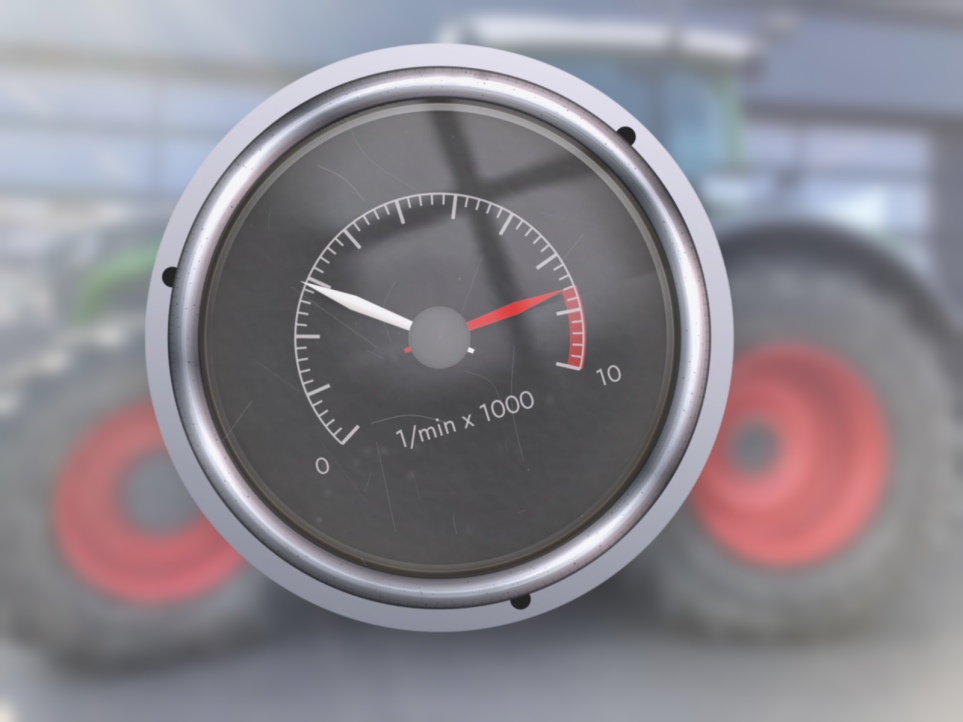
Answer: value=2900 unit=rpm
